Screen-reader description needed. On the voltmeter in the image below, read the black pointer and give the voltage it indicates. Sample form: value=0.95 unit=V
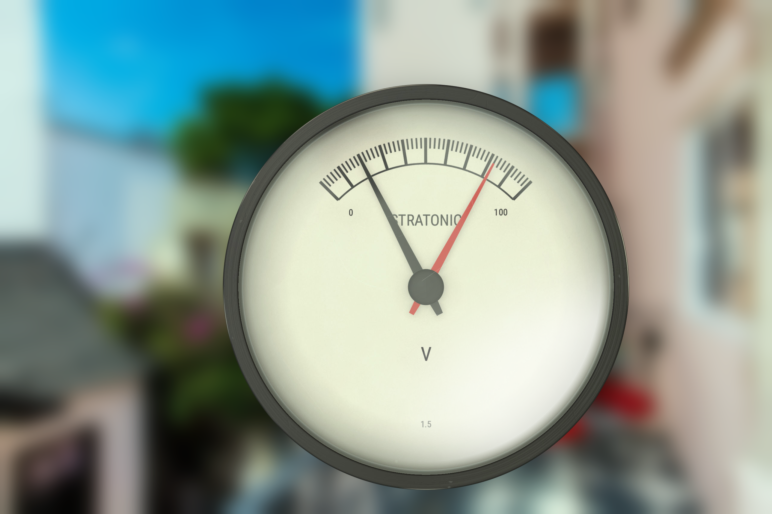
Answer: value=20 unit=V
